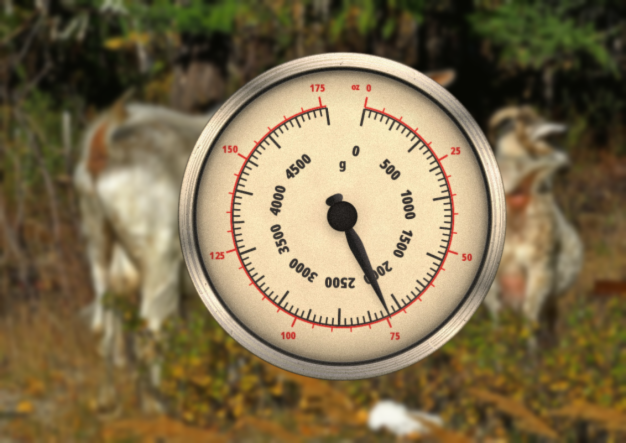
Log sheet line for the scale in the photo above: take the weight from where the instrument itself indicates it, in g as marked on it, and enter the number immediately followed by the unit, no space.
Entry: 2100g
